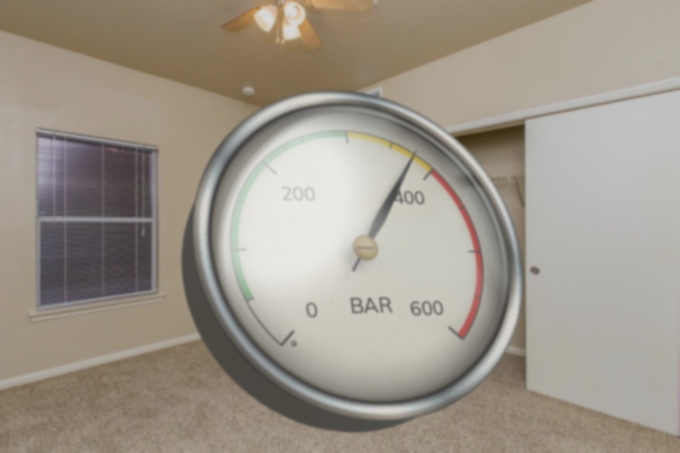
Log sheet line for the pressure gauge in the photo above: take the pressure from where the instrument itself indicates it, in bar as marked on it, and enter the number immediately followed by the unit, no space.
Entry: 375bar
